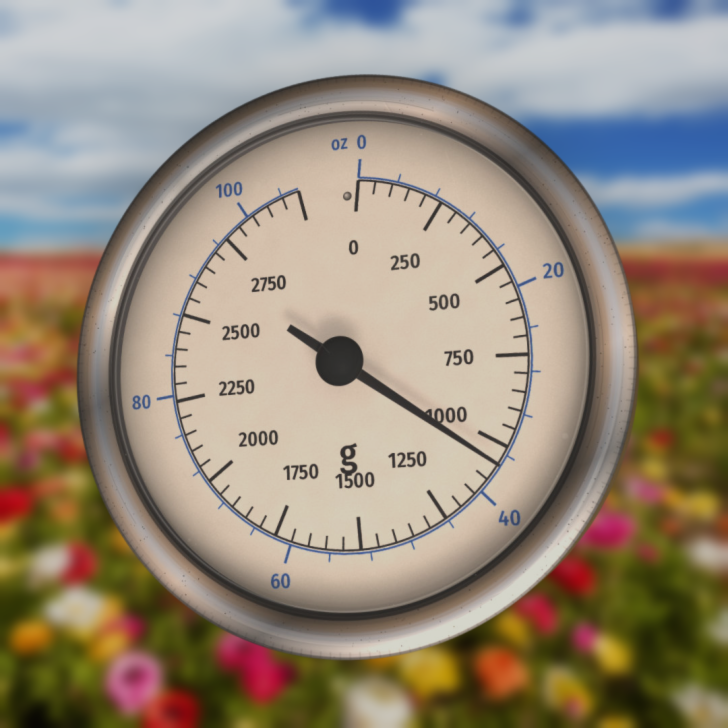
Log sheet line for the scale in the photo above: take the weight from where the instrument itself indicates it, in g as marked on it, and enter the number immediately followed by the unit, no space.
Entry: 1050g
